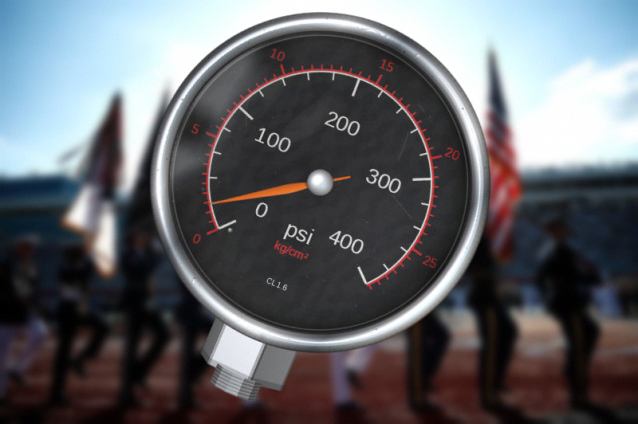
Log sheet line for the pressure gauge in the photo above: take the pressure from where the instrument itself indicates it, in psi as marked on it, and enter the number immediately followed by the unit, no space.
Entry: 20psi
